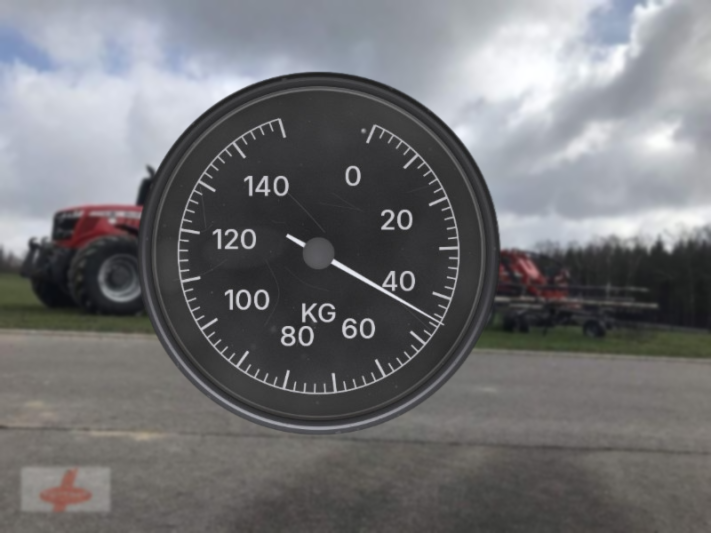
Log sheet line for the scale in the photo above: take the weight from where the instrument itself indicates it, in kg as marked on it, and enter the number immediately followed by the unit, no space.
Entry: 45kg
